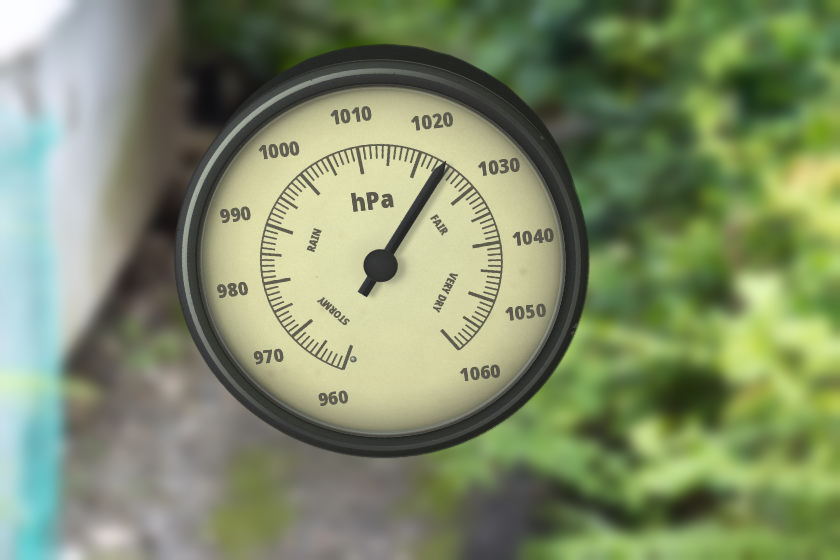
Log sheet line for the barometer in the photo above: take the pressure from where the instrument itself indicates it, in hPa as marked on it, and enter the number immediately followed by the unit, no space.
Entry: 1024hPa
